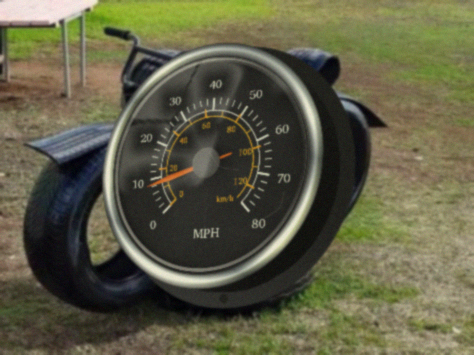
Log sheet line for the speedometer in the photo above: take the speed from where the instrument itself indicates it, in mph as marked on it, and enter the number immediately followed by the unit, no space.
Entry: 8mph
